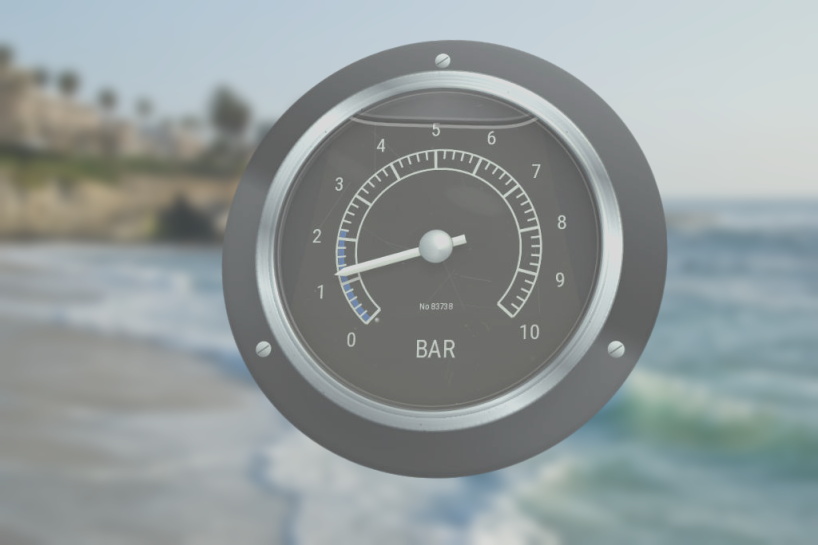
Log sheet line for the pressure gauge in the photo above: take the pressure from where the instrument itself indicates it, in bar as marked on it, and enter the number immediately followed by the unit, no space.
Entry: 1.2bar
